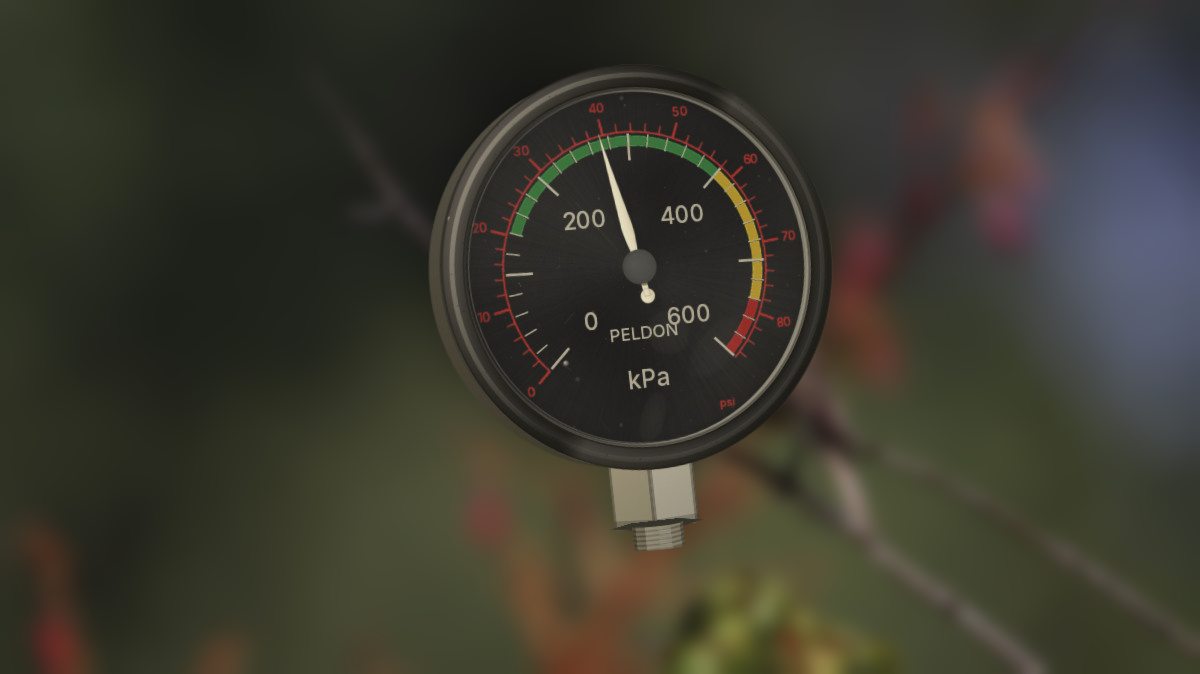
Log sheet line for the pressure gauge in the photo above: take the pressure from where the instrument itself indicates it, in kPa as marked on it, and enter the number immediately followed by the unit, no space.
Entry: 270kPa
